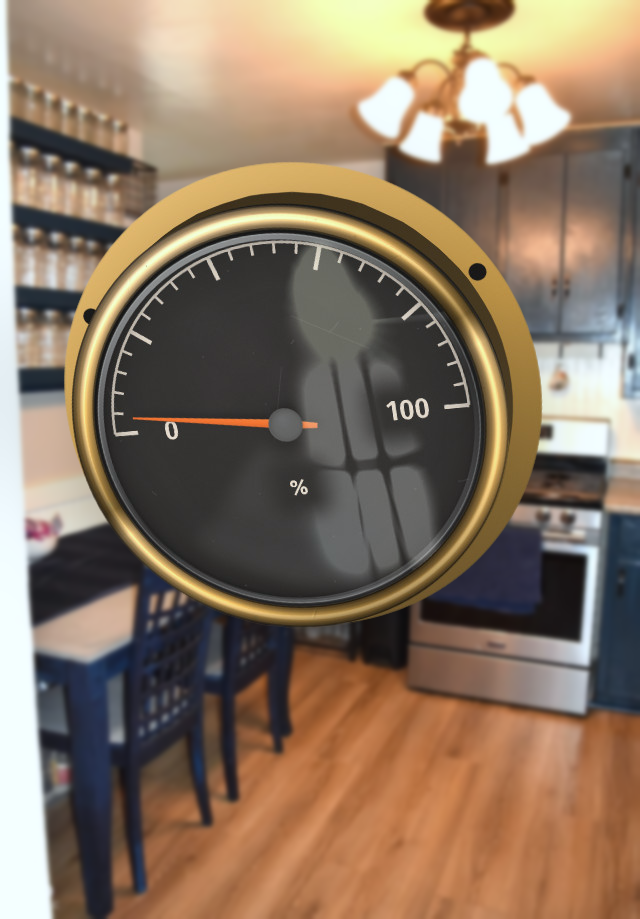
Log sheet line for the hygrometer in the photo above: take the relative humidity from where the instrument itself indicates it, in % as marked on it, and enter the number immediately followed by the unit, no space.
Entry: 4%
